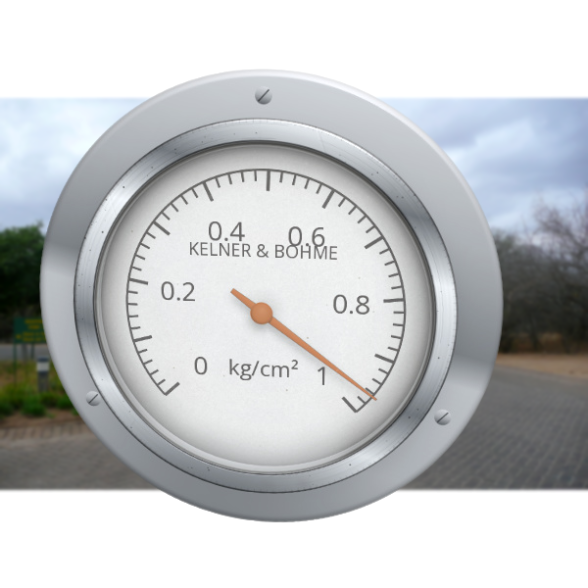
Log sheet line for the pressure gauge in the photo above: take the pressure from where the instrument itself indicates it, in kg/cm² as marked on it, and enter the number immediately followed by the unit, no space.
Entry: 0.96kg/cm²
